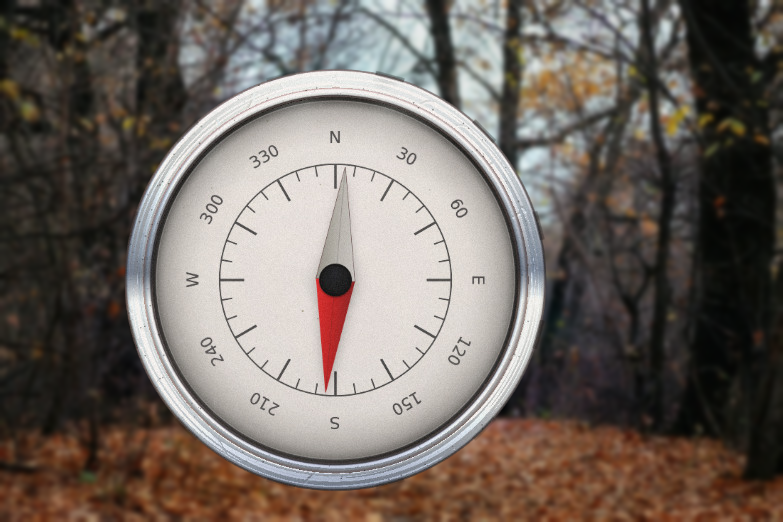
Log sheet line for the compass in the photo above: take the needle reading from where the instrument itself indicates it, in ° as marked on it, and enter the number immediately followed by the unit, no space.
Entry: 185°
